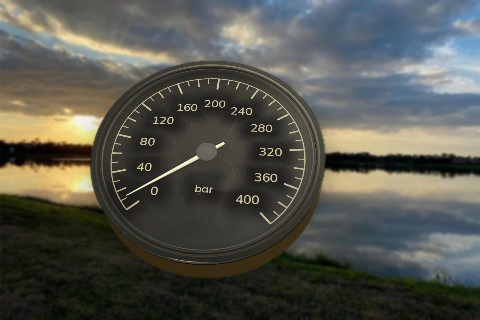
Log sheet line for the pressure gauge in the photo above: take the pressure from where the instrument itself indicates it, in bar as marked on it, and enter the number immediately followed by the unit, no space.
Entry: 10bar
